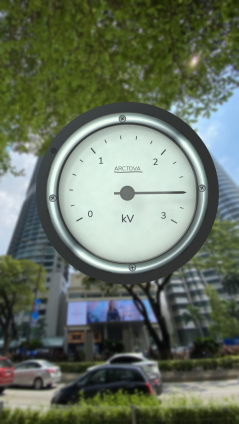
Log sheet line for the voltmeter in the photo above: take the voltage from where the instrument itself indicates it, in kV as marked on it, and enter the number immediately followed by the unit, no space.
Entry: 2.6kV
